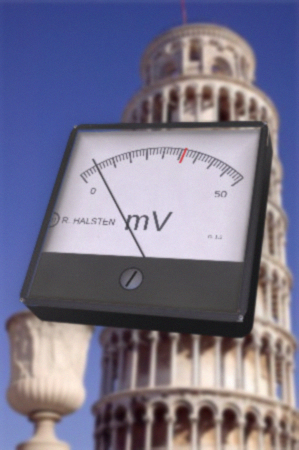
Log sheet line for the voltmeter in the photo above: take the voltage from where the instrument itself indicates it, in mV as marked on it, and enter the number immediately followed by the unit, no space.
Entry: 5mV
